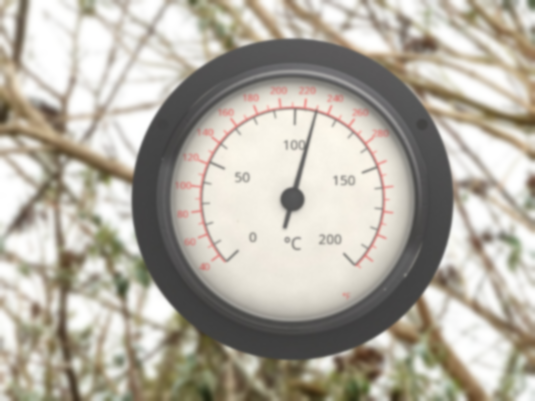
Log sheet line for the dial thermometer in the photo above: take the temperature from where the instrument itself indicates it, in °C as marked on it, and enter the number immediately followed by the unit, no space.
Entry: 110°C
